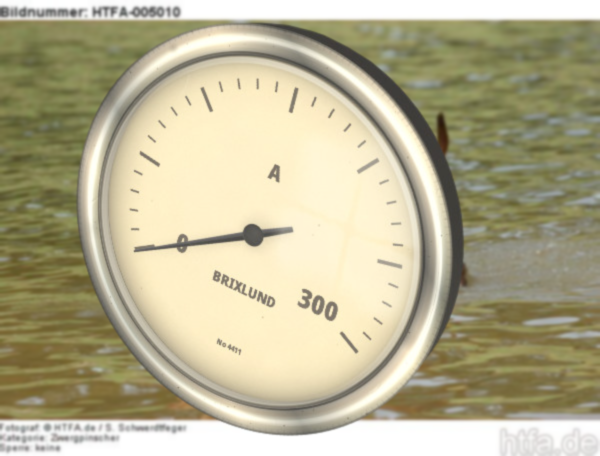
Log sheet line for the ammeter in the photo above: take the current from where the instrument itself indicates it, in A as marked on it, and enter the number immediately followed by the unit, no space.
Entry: 0A
